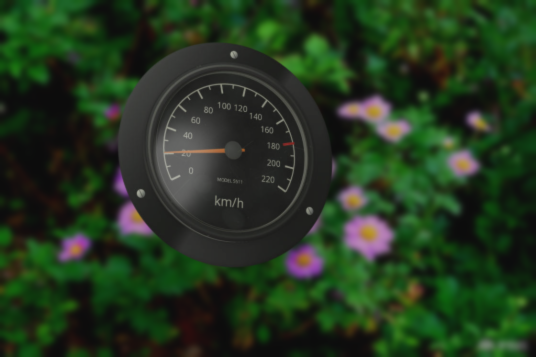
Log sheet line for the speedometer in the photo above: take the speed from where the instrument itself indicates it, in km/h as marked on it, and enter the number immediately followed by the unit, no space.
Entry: 20km/h
